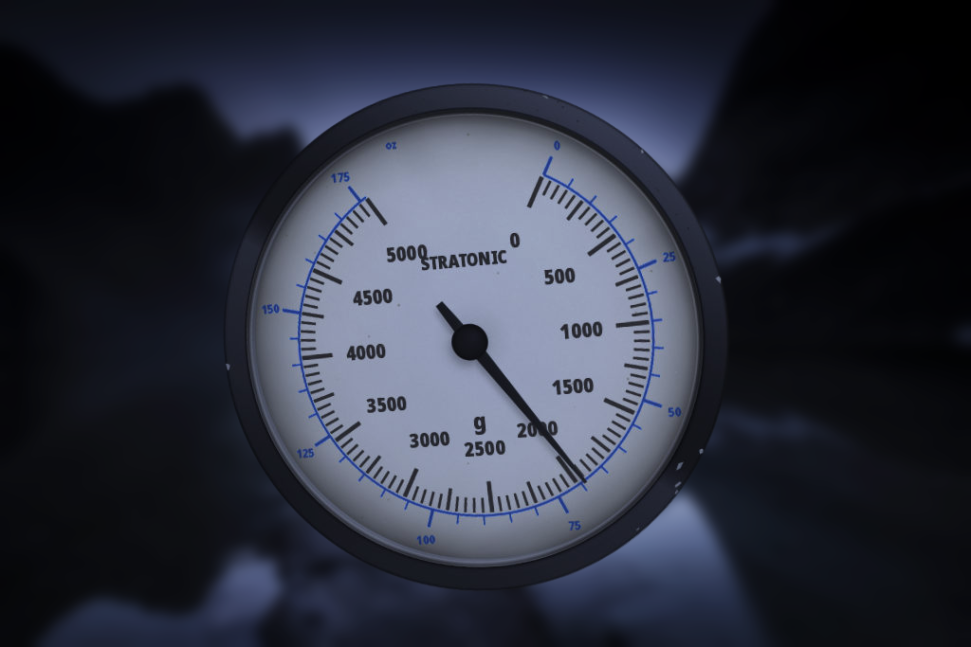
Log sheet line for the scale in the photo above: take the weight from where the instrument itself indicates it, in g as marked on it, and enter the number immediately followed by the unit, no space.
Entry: 1950g
